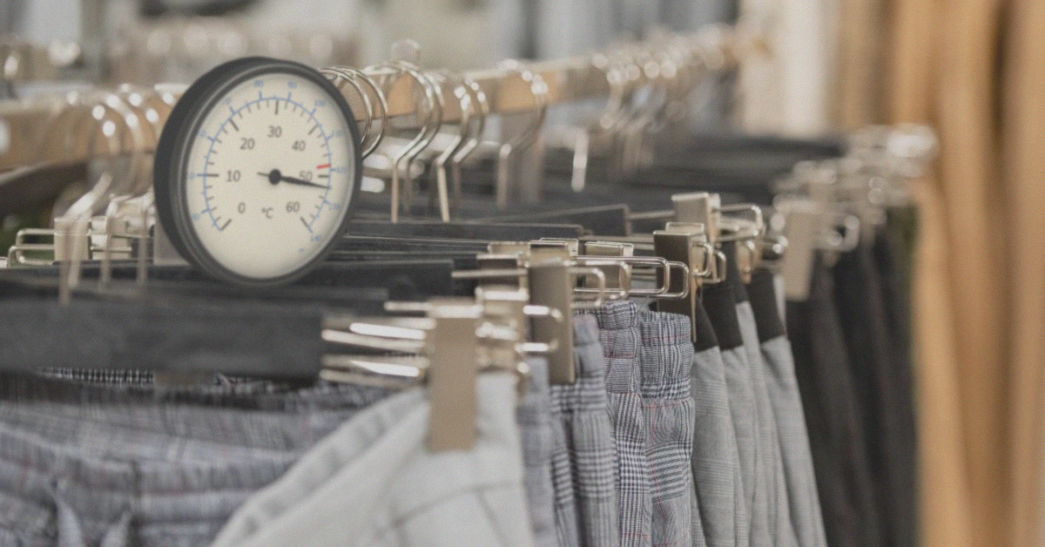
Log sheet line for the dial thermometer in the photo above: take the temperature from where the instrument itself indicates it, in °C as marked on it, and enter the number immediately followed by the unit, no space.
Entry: 52°C
